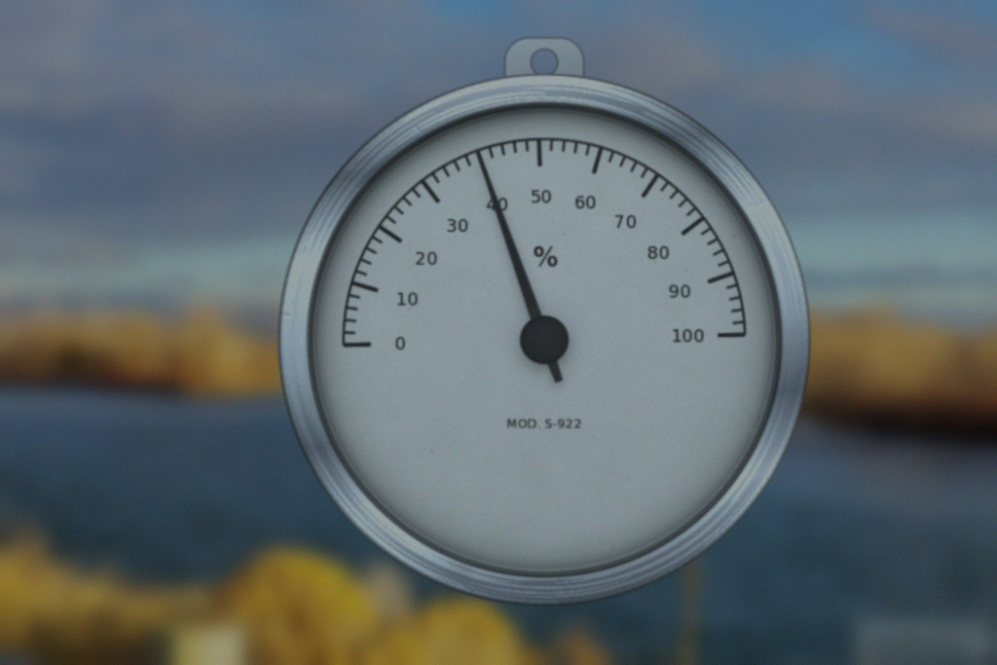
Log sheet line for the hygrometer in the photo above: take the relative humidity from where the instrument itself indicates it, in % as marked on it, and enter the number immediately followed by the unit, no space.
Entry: 40%
